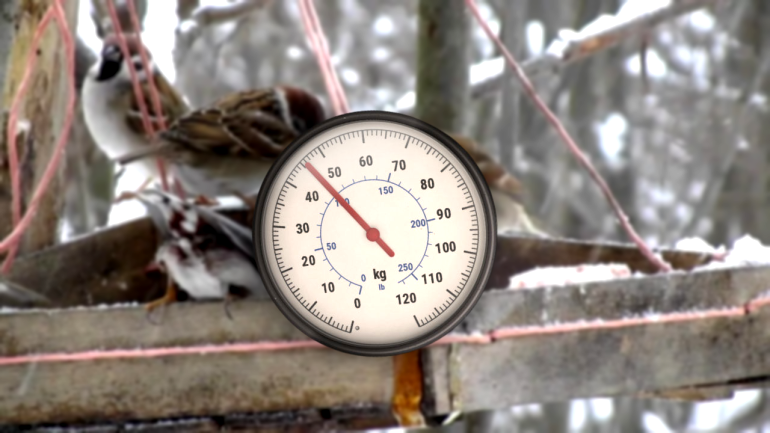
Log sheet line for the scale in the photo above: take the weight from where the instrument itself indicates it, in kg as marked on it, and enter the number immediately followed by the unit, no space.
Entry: 46kg
